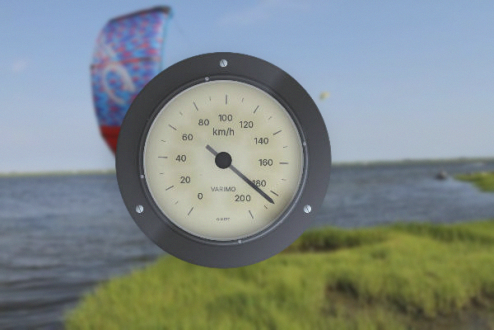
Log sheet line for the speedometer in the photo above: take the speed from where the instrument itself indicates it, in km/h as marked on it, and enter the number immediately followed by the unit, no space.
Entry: 185km/h
